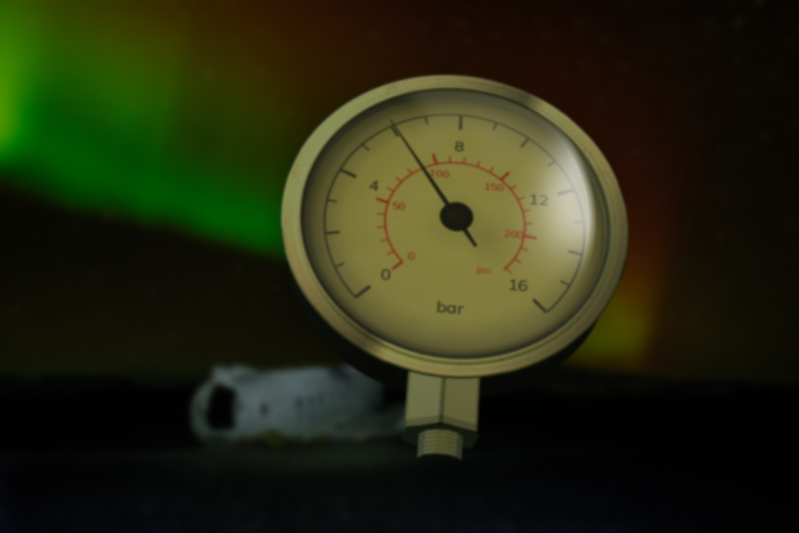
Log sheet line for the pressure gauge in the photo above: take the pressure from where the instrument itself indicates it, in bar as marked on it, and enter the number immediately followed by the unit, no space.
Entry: 6bar
